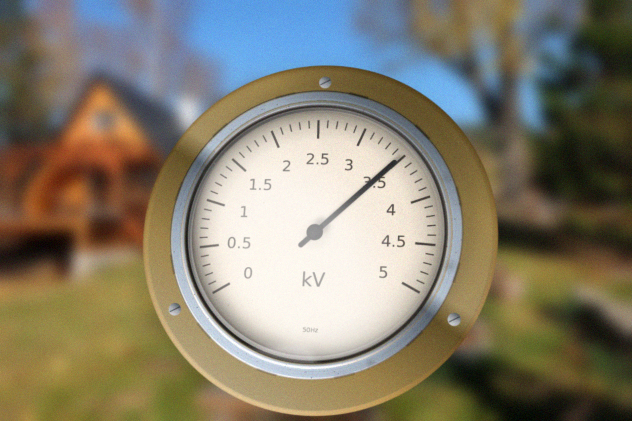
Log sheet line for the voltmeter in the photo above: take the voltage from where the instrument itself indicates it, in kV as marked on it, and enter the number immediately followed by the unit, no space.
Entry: 3.5kV
